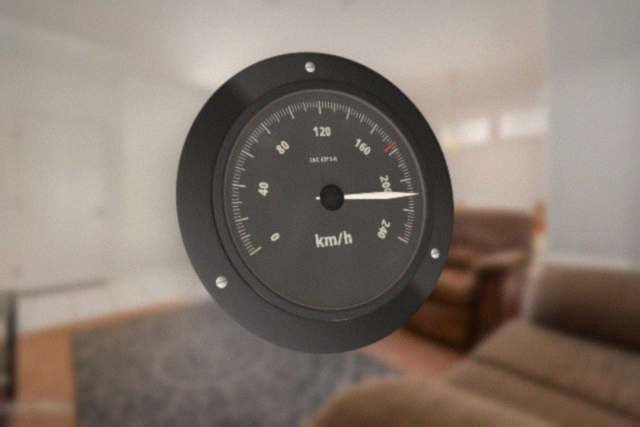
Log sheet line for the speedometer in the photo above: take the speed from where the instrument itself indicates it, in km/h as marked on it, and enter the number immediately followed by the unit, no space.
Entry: 210km/h
